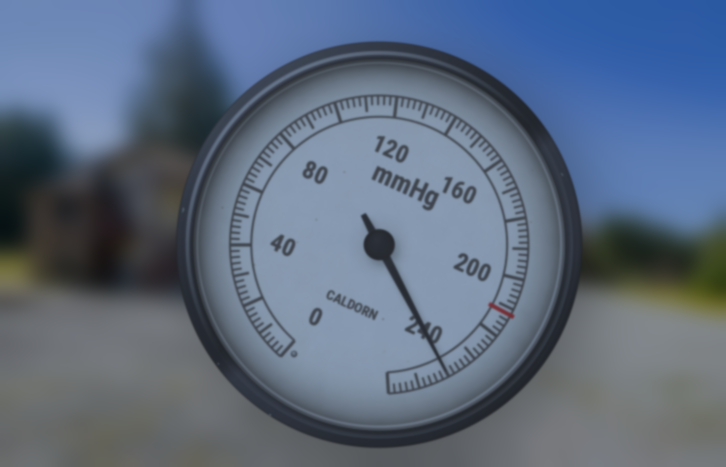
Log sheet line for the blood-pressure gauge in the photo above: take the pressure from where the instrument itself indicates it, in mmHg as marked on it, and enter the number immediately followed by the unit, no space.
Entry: 240mmHg
